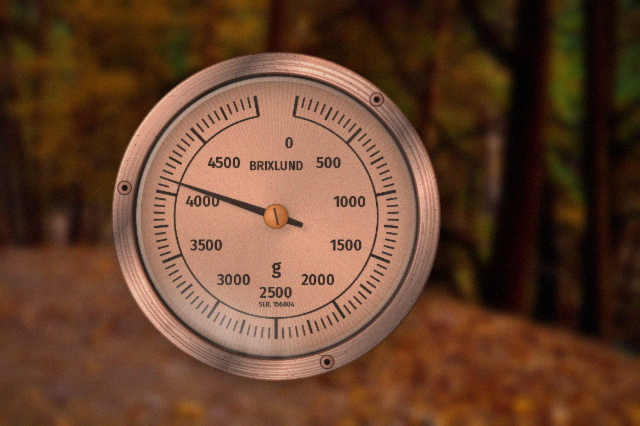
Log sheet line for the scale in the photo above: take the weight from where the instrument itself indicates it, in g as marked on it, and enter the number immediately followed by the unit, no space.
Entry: 4100g
